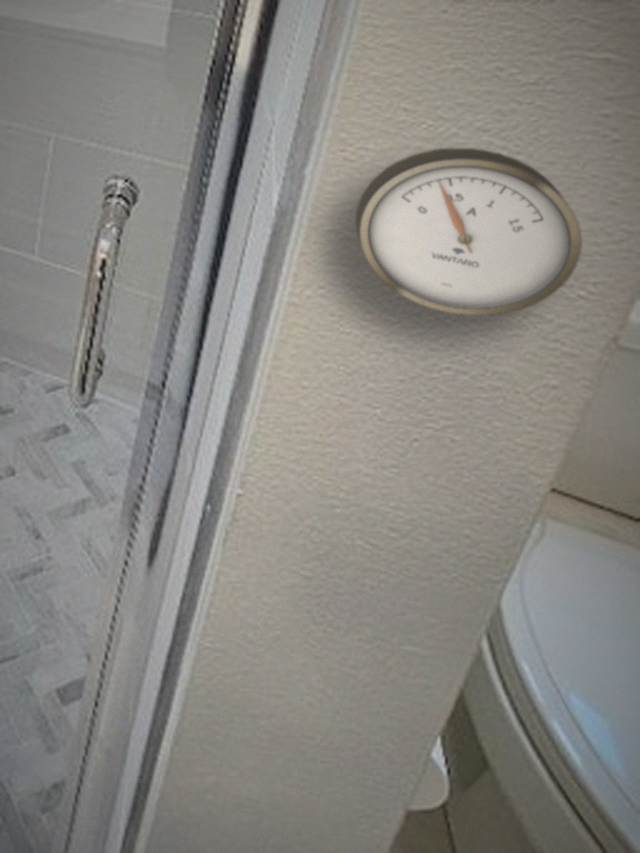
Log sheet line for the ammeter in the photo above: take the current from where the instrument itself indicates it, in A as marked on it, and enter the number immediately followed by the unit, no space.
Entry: 0.4A
